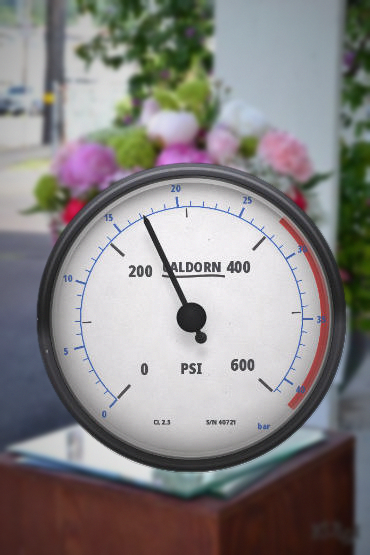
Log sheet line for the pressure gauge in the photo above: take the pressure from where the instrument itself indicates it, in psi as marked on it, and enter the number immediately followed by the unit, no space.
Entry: 250psi
